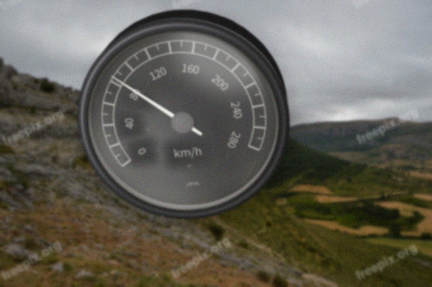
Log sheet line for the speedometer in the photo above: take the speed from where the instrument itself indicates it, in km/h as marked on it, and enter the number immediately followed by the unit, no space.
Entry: 85km/h
